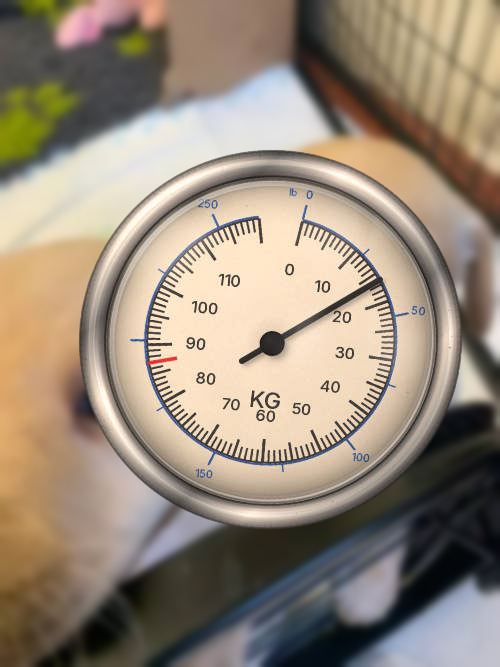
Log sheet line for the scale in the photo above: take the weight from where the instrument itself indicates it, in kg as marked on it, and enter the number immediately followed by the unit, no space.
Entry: 16kg
